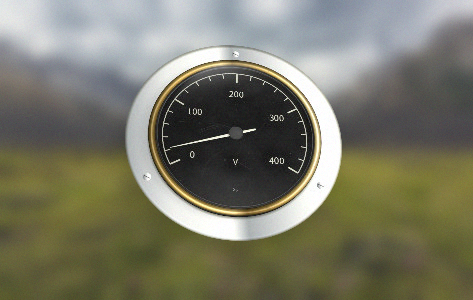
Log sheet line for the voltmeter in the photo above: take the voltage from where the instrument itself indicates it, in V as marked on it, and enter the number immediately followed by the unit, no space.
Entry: 20V
